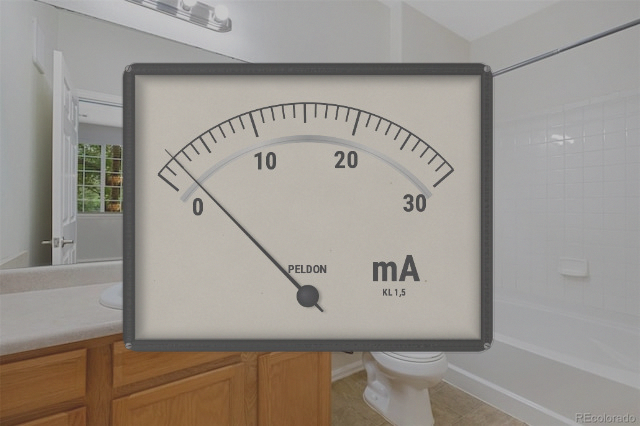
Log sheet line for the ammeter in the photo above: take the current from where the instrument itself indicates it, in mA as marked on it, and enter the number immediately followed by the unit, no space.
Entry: 2mA
